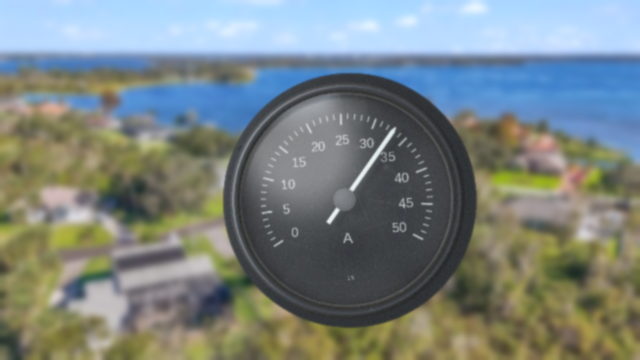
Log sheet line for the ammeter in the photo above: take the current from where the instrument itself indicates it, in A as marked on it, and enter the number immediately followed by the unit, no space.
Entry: 33A
